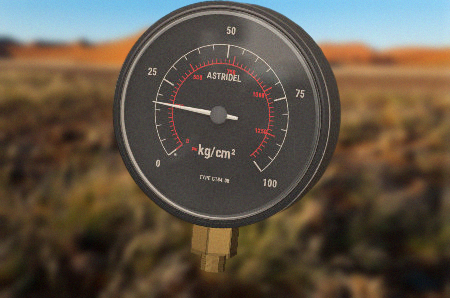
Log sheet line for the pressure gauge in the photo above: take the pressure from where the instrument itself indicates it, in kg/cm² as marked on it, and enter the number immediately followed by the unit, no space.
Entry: 17.5kg/cm²
